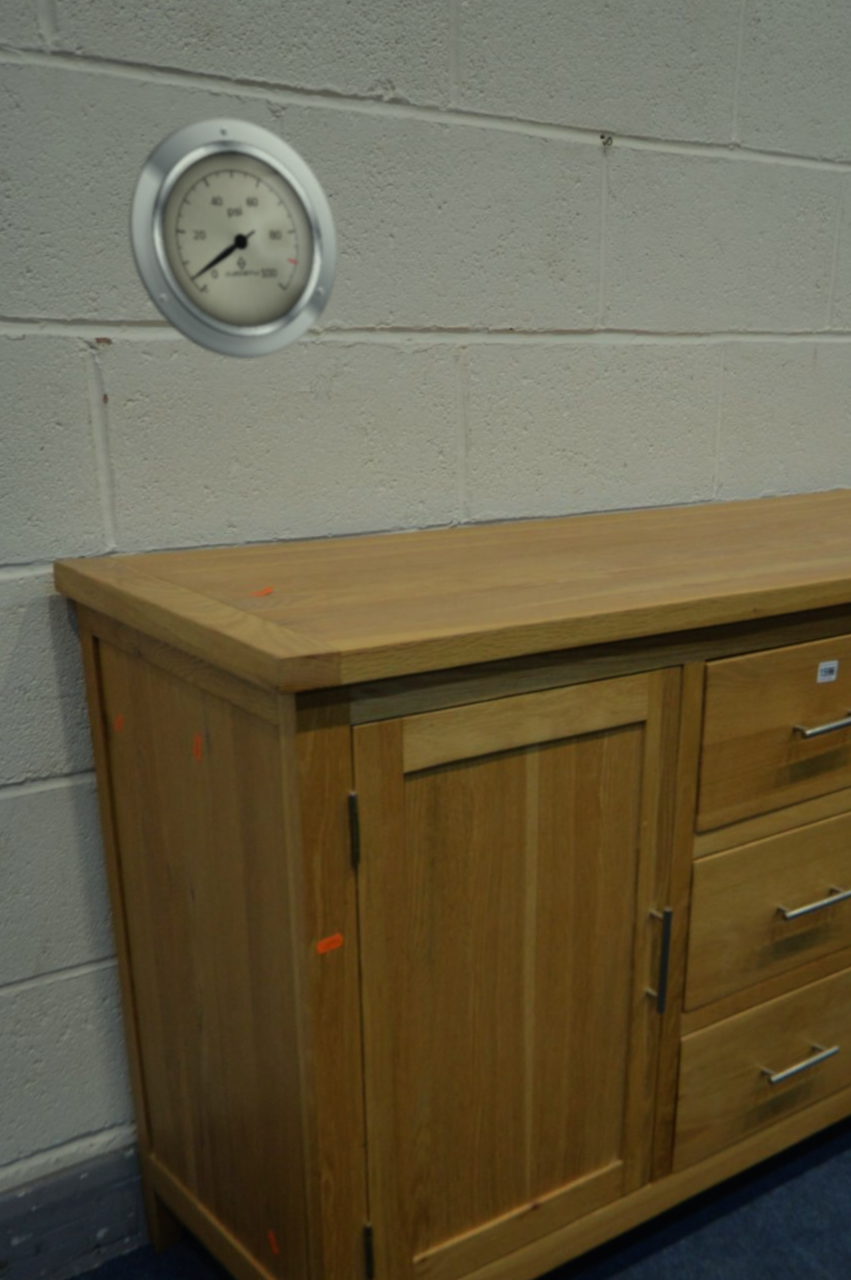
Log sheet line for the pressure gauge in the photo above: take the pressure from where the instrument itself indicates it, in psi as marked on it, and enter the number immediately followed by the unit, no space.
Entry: 5psi
